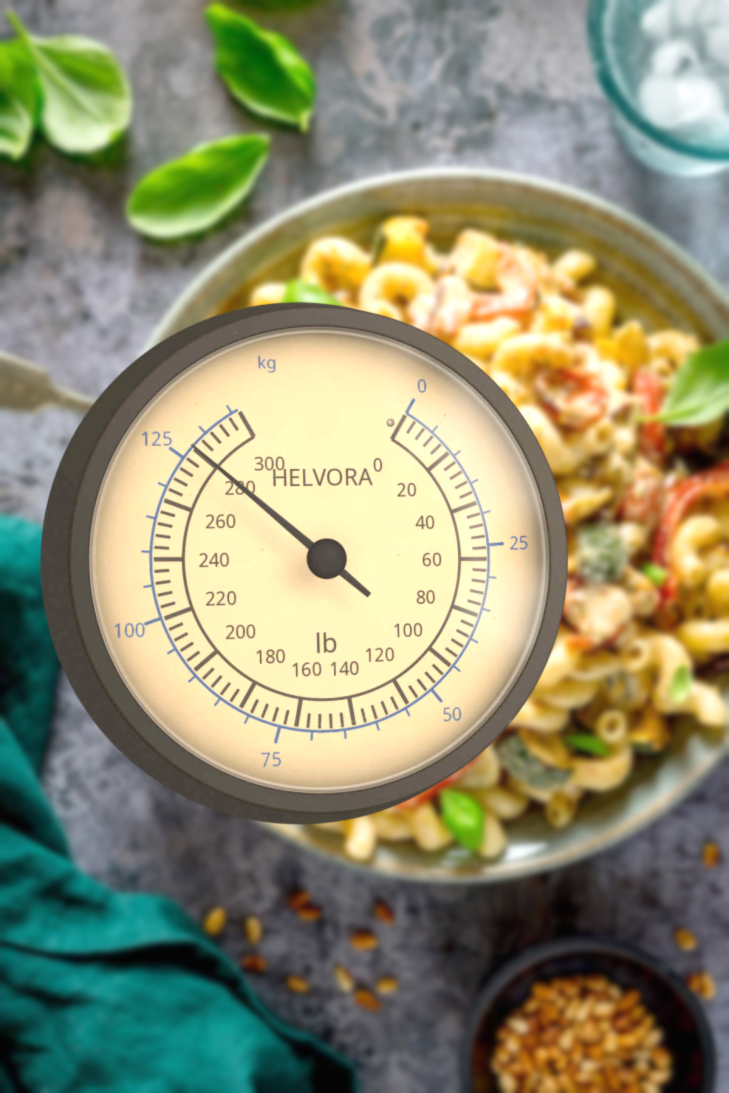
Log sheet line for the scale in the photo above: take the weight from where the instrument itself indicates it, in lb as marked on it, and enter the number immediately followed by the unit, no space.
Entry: 280lb
